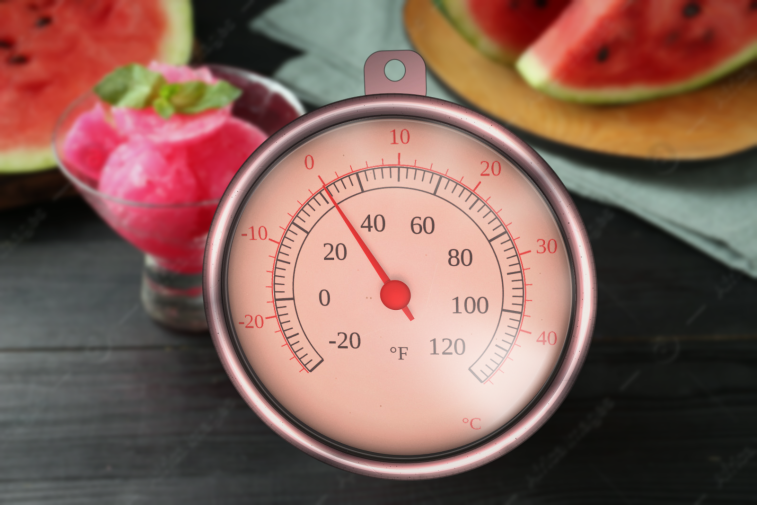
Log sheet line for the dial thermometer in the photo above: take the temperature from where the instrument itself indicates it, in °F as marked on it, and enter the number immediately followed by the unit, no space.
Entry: 32°F
